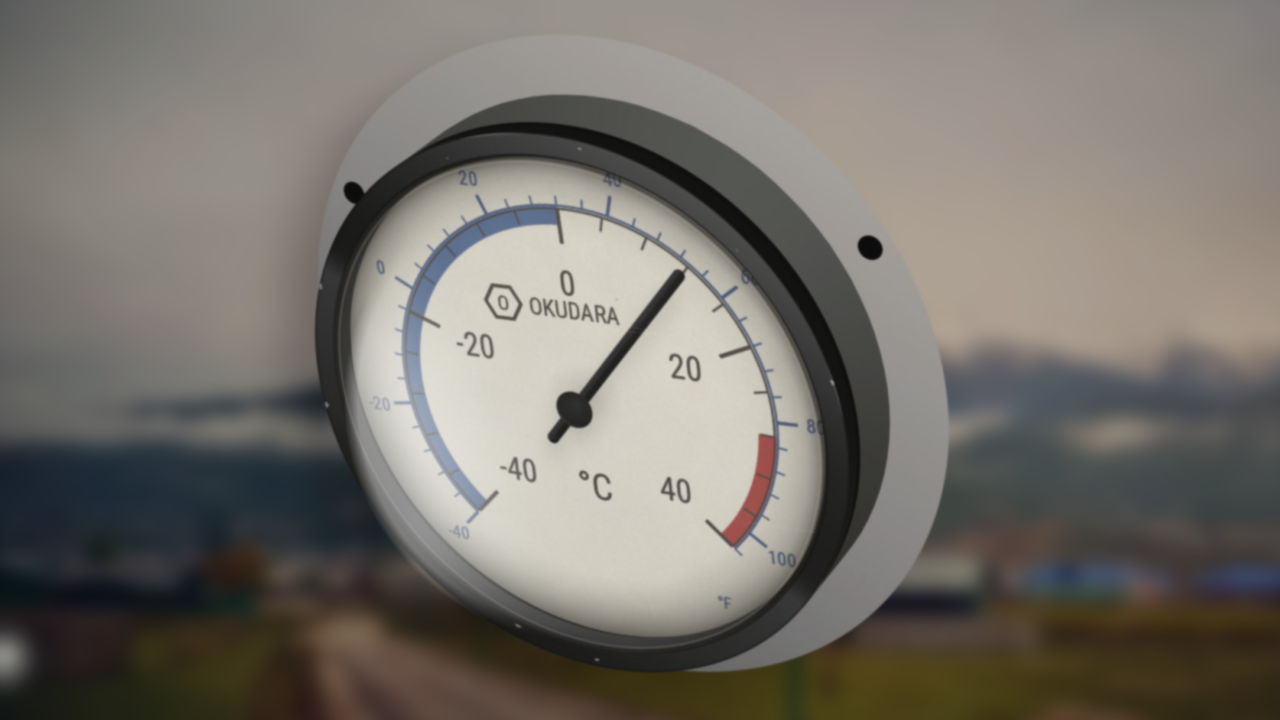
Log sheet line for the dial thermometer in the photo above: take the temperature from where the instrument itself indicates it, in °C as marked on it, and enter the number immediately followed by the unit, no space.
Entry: 12°C
